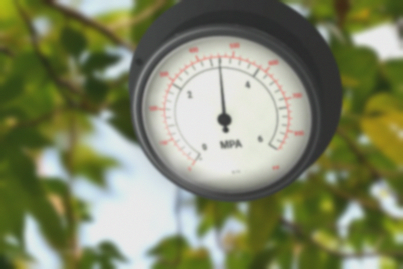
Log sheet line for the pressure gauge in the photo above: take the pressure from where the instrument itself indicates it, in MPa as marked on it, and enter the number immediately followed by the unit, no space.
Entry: 3.2MPa
